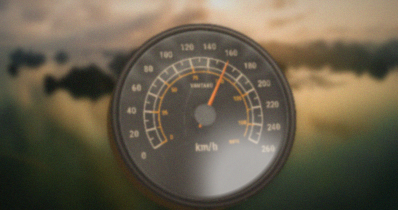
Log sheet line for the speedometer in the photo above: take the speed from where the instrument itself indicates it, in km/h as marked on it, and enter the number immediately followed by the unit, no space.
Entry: 160km/h
